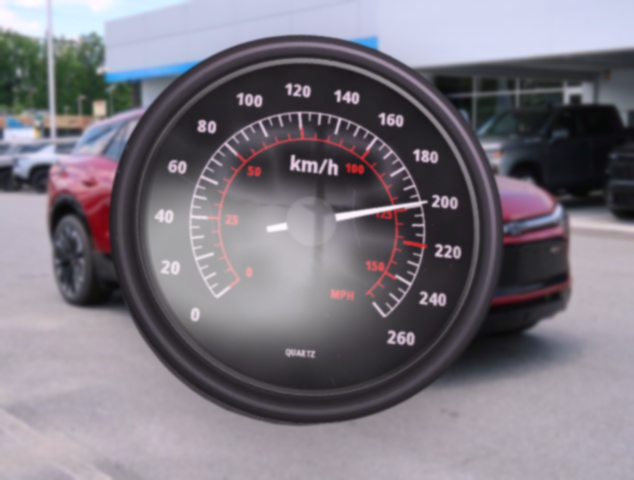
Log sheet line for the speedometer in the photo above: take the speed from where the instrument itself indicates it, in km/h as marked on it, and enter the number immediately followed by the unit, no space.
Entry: 200km/h
